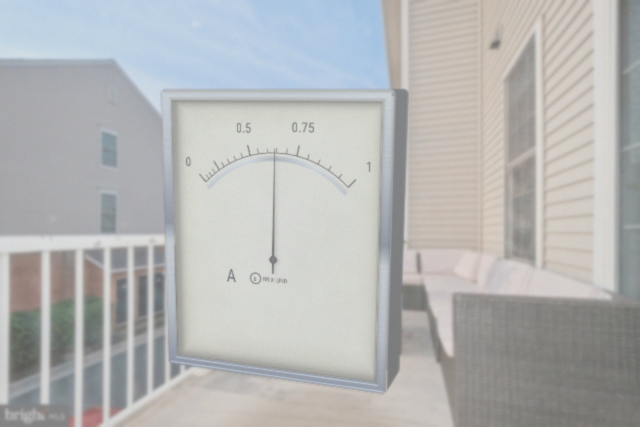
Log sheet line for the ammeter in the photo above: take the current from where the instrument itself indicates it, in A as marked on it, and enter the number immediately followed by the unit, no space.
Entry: 0.65A
